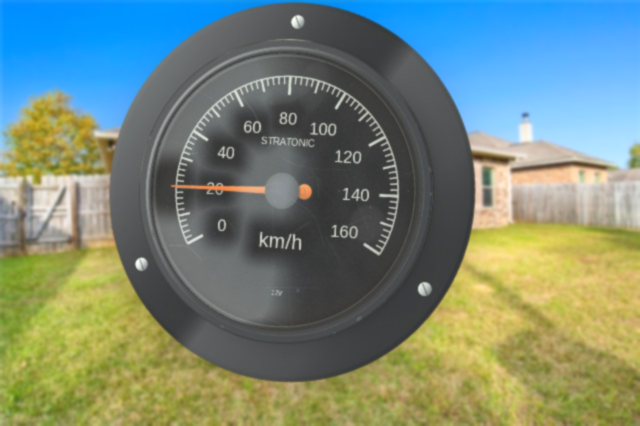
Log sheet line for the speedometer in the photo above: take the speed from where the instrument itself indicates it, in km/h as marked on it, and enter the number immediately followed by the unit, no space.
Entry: 20km/h
